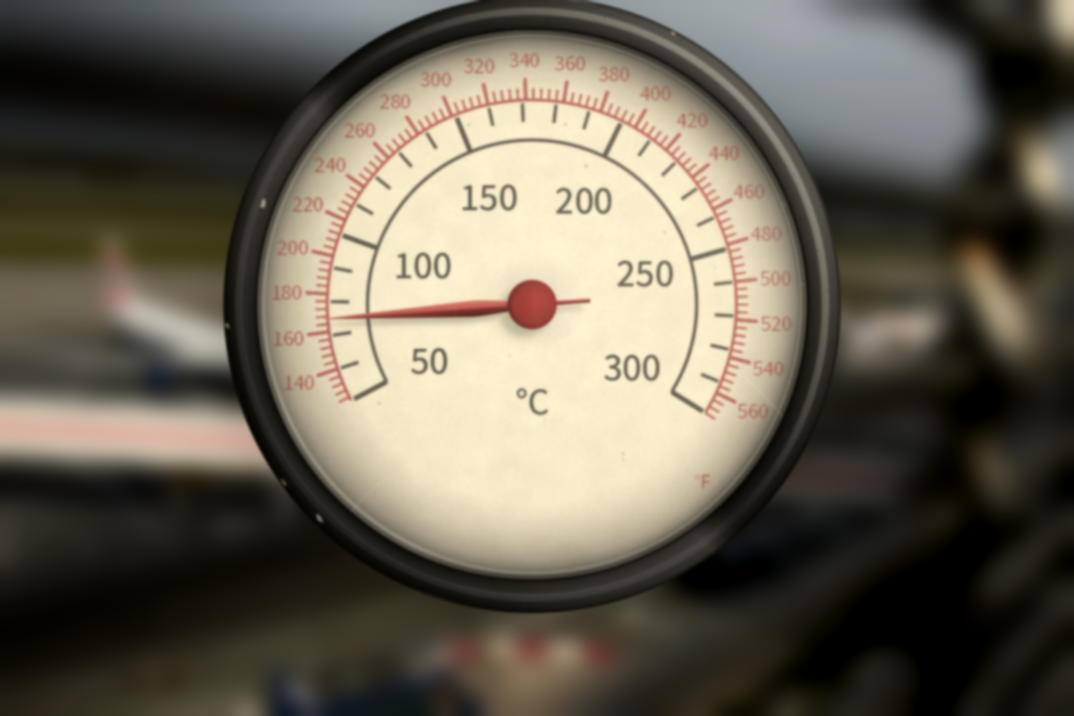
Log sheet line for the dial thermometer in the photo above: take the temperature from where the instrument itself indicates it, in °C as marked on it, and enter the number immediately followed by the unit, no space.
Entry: 75°C
